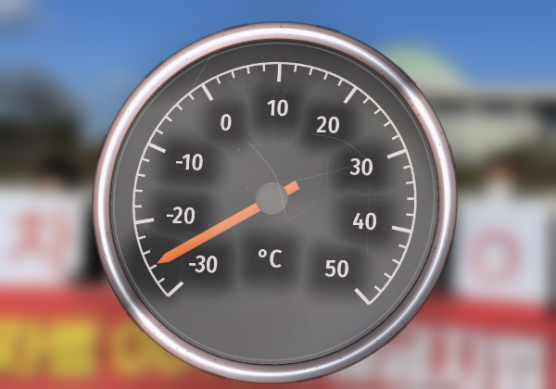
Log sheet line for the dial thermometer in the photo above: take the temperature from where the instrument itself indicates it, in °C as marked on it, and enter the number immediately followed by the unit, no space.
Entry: -26°C
